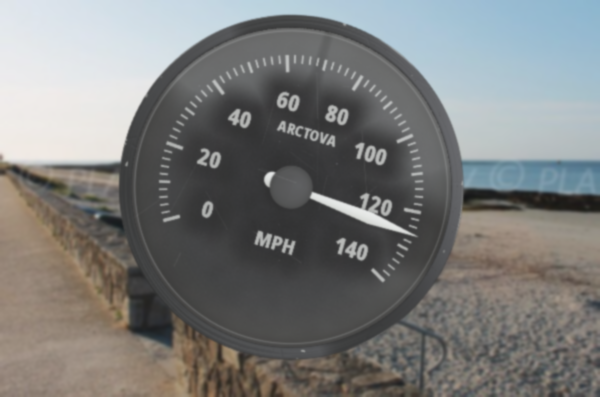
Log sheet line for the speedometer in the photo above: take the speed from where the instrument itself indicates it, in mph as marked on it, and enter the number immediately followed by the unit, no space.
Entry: 126mph
